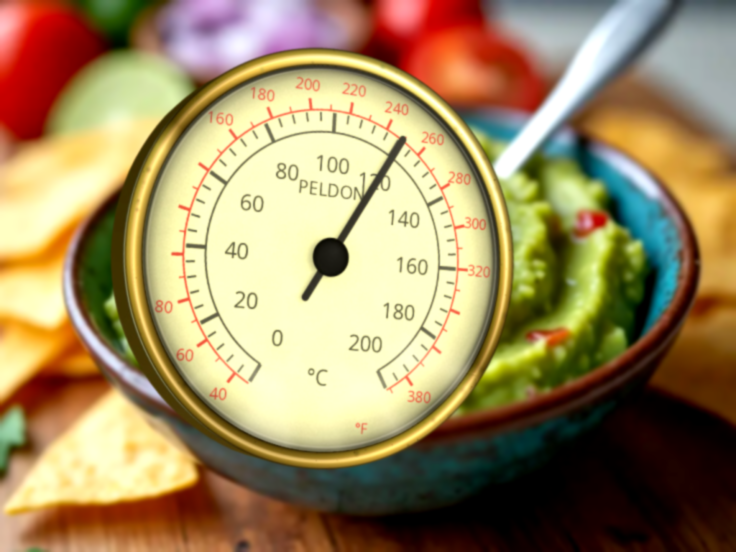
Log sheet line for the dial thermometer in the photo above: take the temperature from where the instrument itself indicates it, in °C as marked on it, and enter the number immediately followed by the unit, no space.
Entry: 120°C
